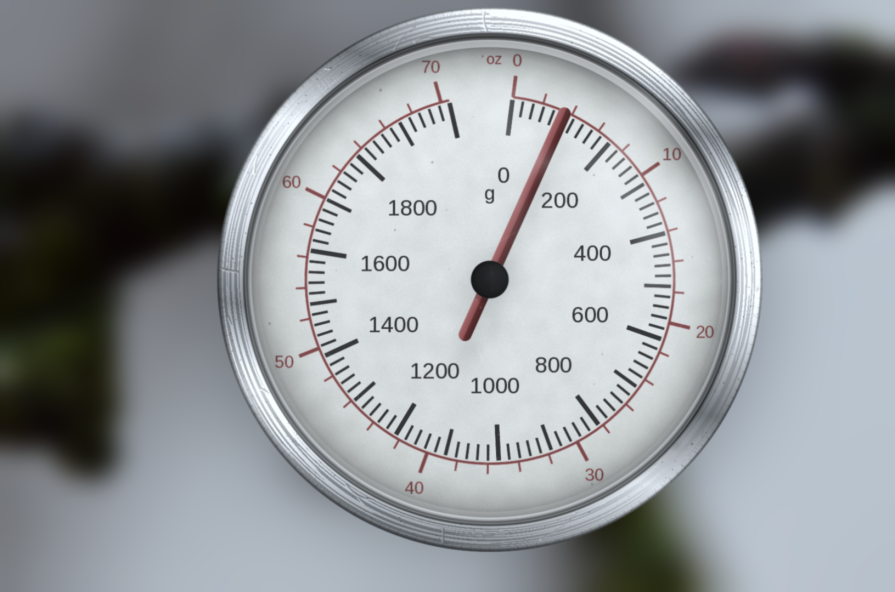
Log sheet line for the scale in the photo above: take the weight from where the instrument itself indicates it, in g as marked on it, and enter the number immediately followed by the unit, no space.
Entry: 100g
